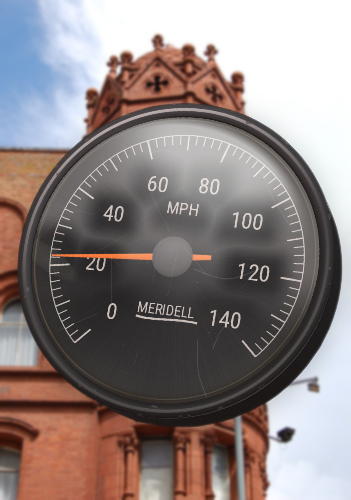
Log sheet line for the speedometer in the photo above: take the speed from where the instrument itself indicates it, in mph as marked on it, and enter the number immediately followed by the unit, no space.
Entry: 22mph
